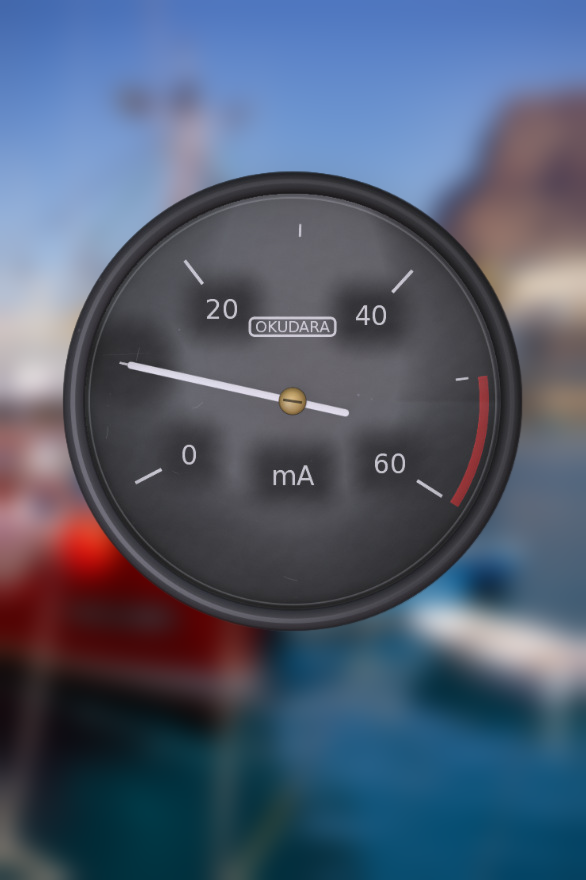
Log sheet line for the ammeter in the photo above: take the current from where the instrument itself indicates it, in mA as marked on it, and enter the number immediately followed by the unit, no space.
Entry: 10mA
